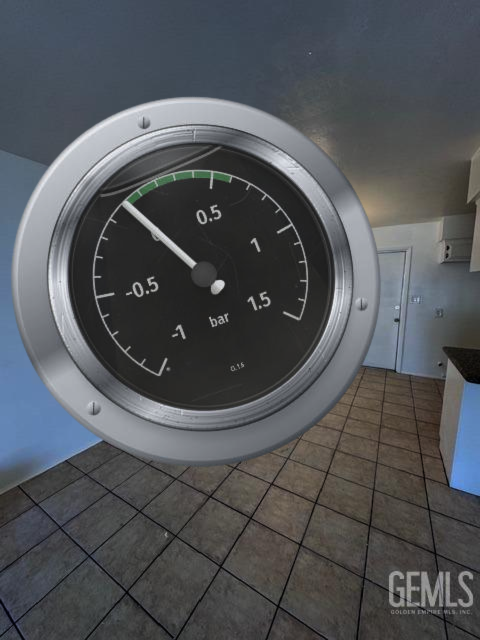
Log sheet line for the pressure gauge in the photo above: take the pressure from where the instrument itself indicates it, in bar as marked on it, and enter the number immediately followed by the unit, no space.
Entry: 0bar
